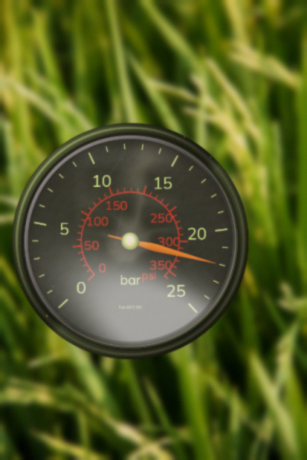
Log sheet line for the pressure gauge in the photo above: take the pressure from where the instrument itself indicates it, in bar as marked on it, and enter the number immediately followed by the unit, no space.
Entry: 22bar
